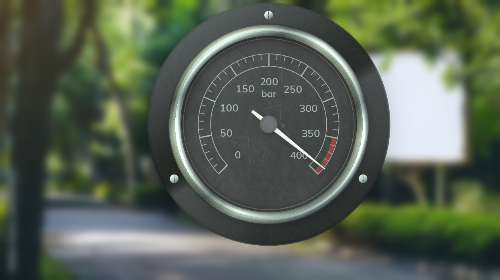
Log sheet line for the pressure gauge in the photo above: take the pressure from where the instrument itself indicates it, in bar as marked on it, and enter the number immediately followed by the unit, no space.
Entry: 390bar
